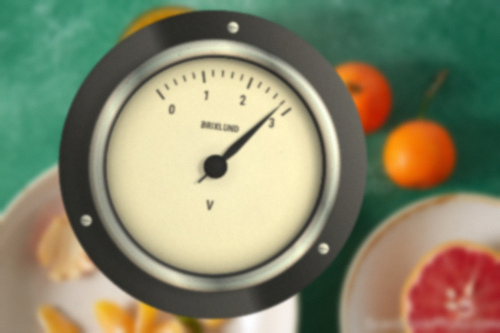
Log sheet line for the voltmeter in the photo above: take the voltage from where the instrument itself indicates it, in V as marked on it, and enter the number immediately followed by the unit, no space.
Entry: 2.8V
